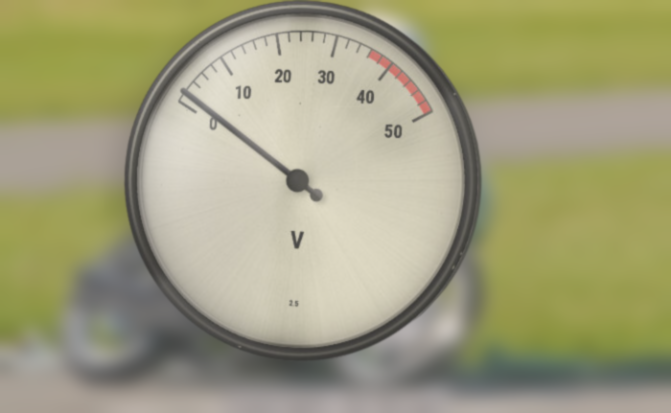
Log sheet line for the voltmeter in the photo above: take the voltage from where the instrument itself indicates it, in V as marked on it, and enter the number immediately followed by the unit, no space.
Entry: 2V
